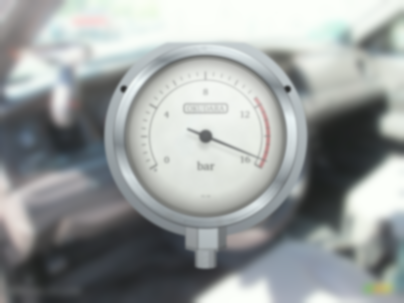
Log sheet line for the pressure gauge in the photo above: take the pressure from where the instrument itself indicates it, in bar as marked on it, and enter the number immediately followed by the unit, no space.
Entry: 15.5bar
